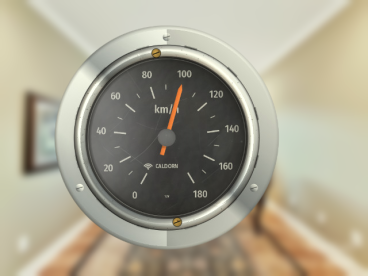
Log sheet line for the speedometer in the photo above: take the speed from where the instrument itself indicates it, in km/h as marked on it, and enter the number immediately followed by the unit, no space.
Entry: 100km/h
